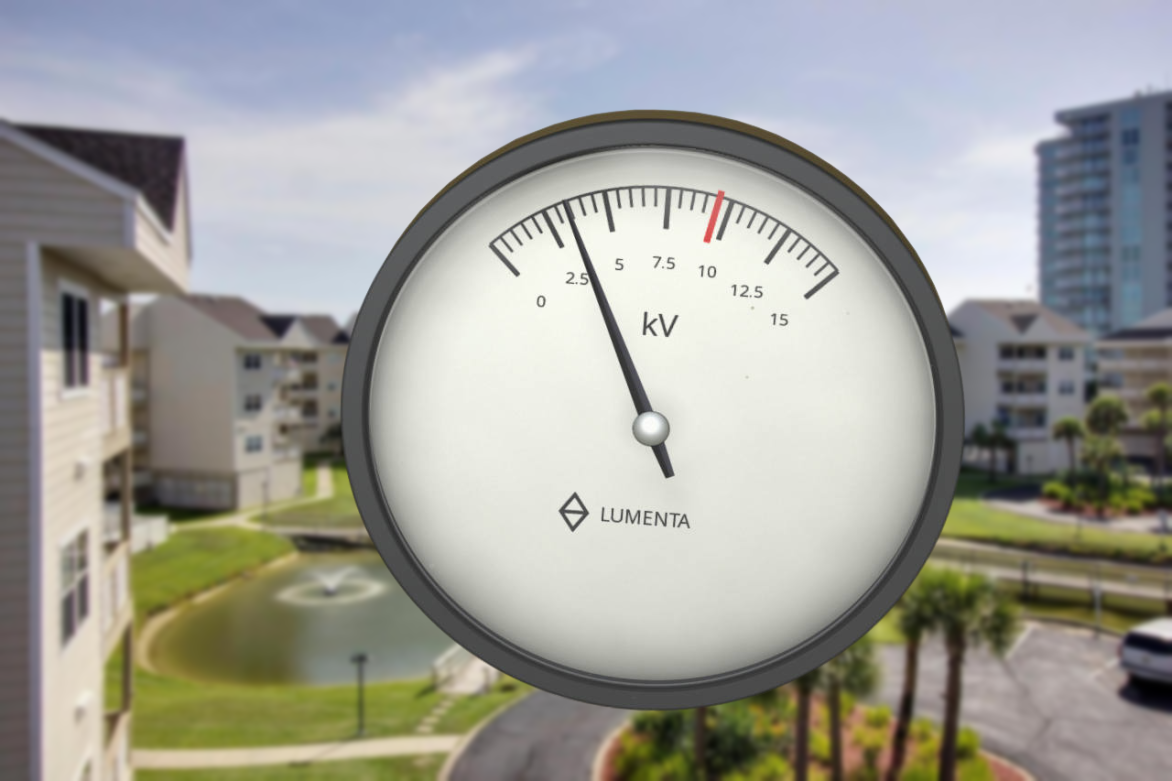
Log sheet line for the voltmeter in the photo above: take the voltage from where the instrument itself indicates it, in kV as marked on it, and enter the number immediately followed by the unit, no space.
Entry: 3.5kV
